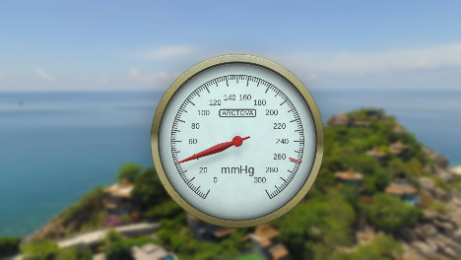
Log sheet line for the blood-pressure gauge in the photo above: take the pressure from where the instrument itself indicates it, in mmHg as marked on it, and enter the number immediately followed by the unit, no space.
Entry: 40mmHg
